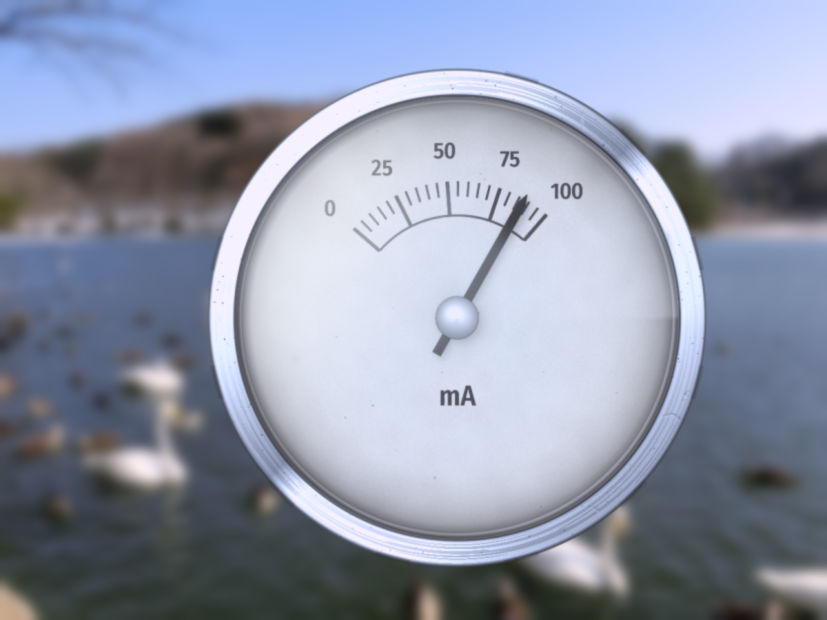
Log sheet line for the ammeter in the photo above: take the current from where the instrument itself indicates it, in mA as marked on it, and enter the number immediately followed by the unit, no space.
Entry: 87.5mA
